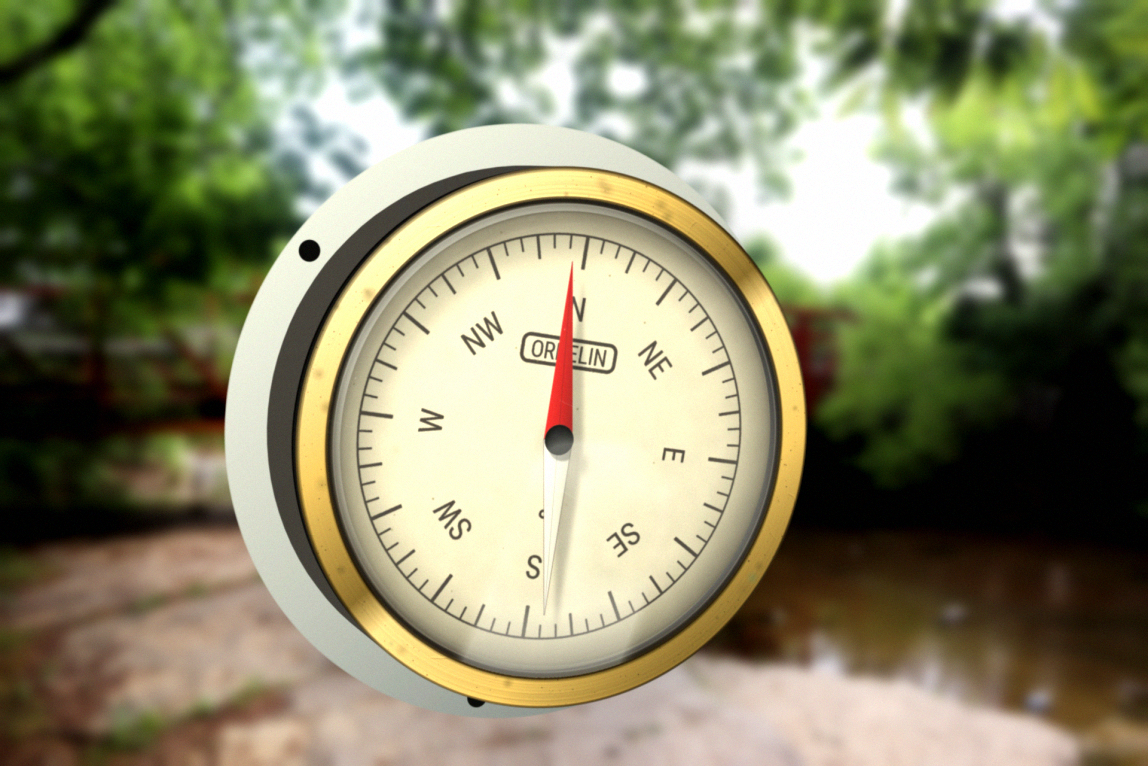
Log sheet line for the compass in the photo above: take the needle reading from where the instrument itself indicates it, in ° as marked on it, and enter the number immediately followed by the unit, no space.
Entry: 355°
